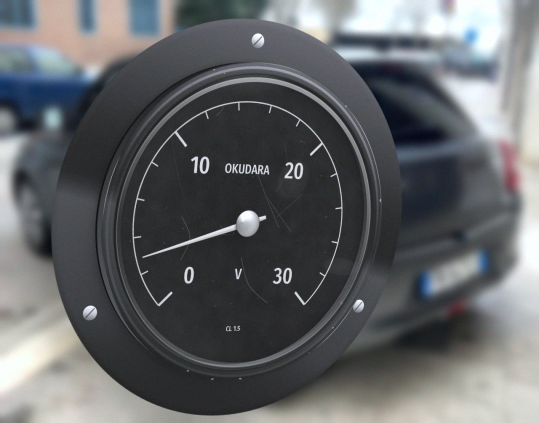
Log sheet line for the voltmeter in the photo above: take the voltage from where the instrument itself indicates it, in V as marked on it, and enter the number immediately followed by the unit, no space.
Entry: 3V
